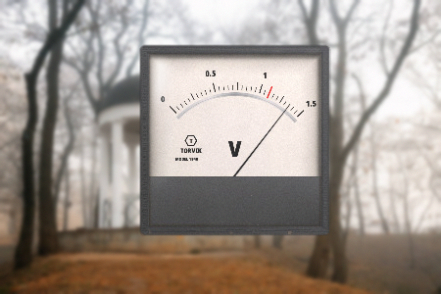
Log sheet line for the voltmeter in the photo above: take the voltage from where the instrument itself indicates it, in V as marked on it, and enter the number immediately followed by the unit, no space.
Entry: 1.35V
